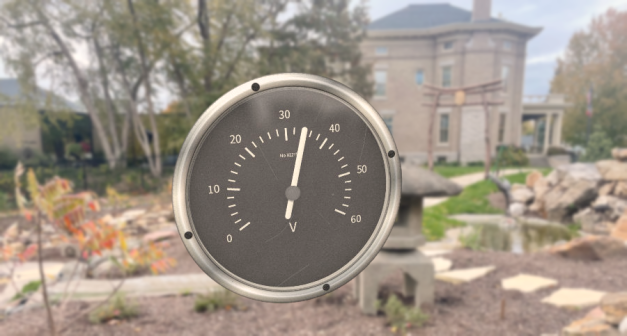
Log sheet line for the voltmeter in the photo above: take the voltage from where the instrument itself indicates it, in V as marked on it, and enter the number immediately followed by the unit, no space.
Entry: 34V
